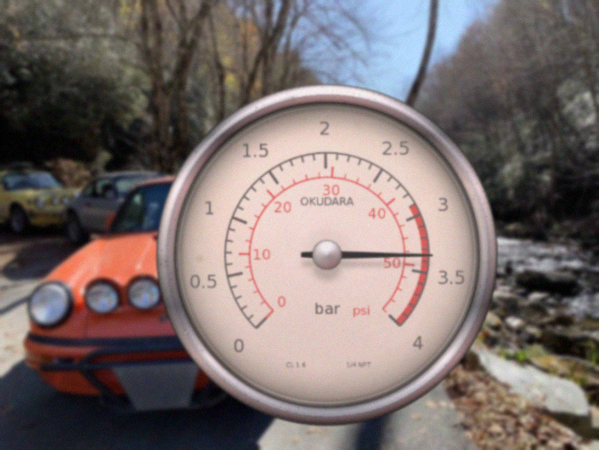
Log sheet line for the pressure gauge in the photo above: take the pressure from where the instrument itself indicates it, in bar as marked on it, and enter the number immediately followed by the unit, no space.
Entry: 3.35bar
